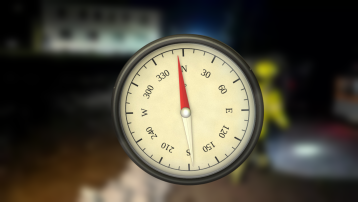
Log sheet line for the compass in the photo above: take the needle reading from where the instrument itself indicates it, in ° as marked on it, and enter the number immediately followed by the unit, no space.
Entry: 355°
